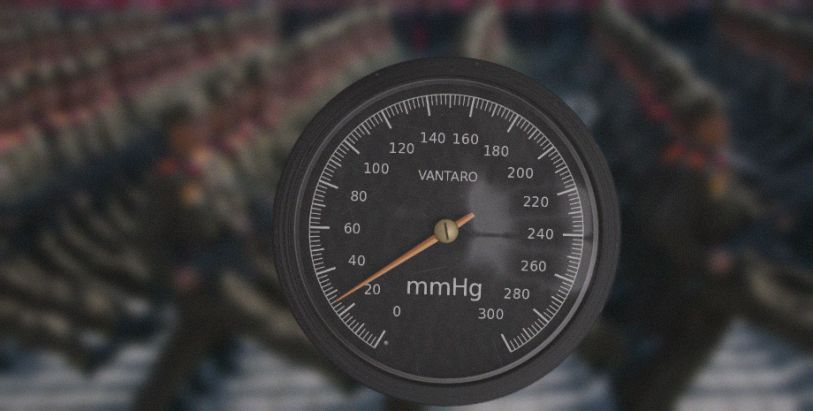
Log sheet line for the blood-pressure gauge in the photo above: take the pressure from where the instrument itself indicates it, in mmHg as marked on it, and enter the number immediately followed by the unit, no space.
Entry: 26mmHg
